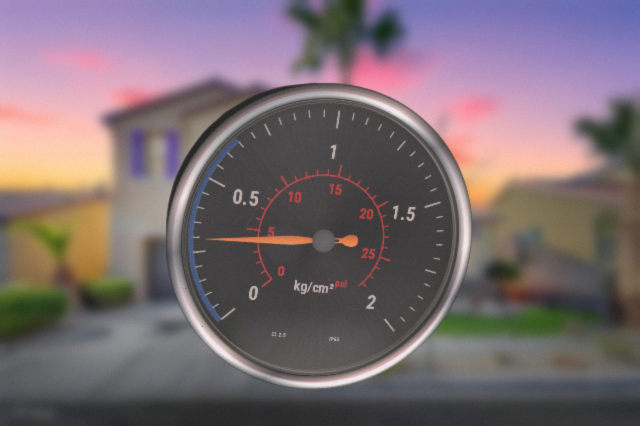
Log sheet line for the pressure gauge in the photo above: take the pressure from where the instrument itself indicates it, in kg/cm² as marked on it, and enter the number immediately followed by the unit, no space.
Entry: 0.3kg/cm²
